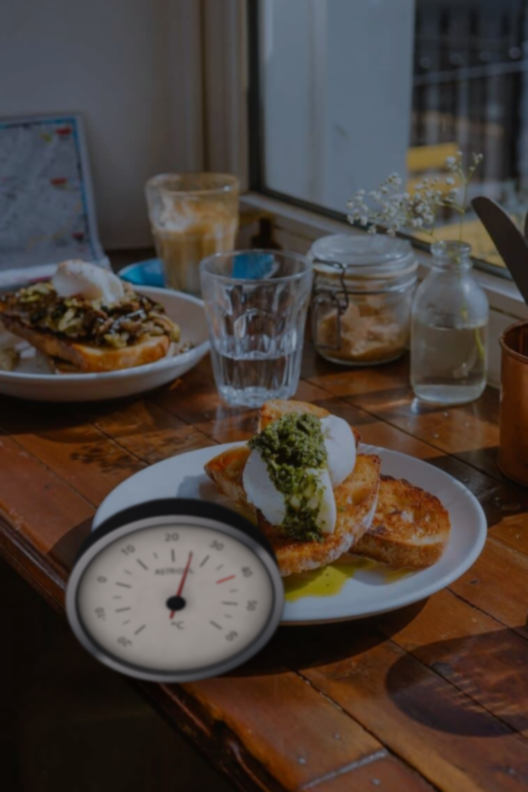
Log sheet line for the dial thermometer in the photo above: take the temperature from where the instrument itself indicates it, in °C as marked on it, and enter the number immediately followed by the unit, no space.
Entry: 25°C
